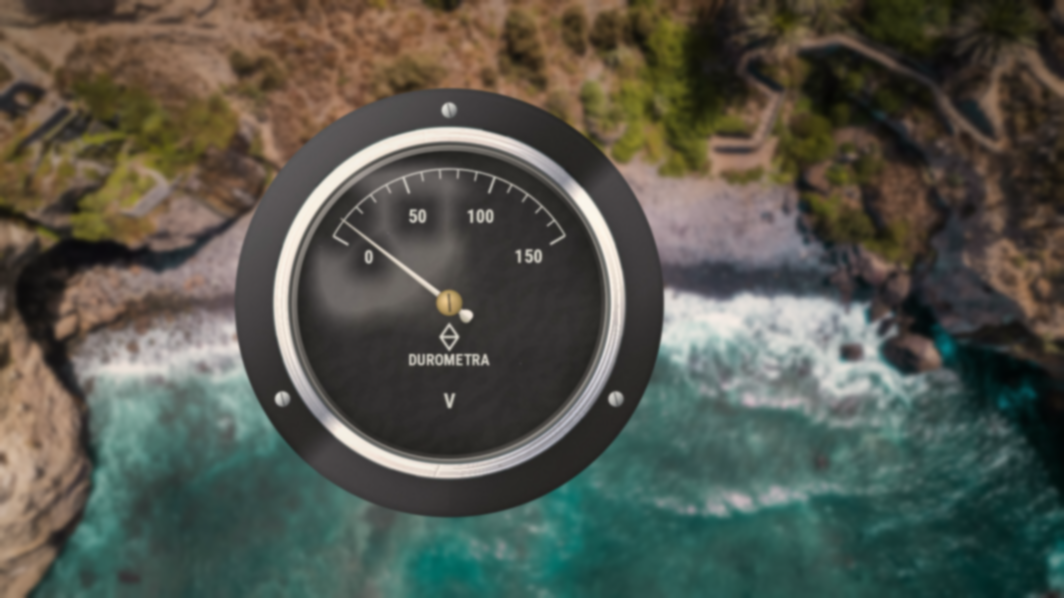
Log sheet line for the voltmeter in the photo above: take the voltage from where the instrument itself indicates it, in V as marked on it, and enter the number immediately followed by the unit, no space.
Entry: 10V
